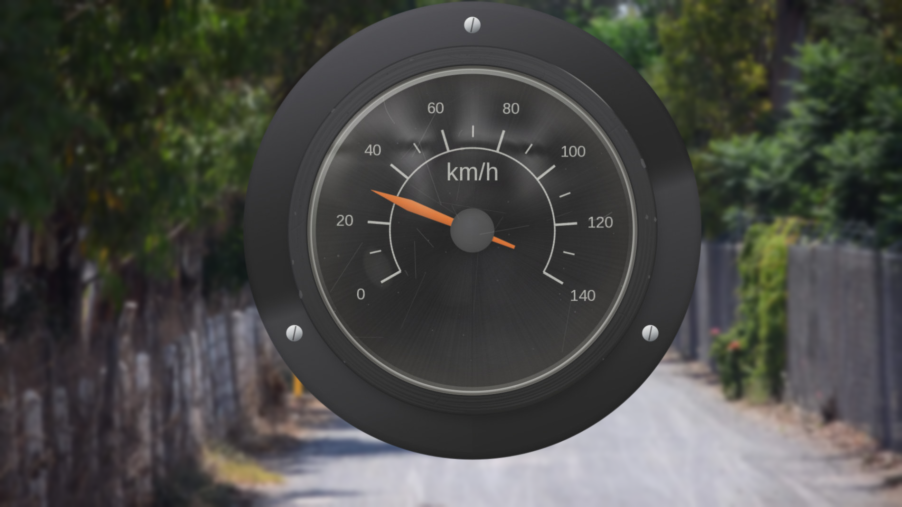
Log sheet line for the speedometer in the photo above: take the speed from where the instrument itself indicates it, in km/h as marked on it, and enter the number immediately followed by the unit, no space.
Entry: 30km/h
